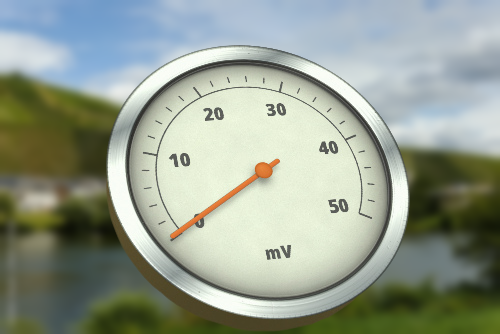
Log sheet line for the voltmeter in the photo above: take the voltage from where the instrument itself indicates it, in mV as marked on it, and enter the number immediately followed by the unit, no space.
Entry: 0mV
